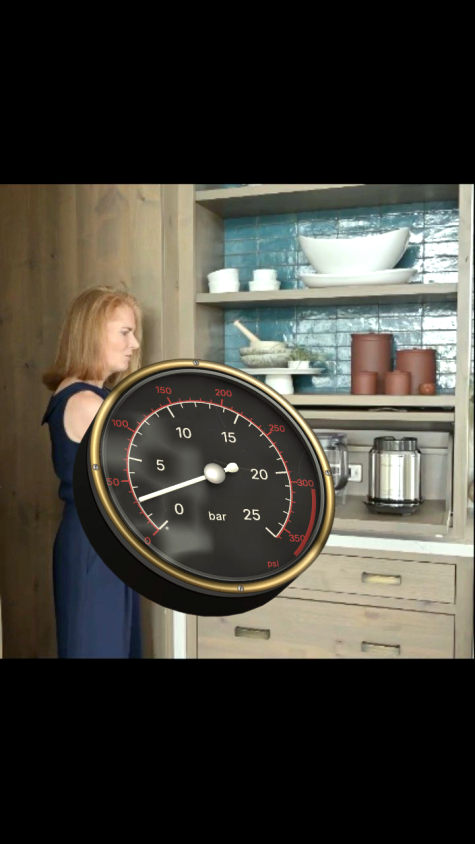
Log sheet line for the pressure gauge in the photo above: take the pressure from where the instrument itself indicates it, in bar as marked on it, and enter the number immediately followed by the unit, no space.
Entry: 2bar
